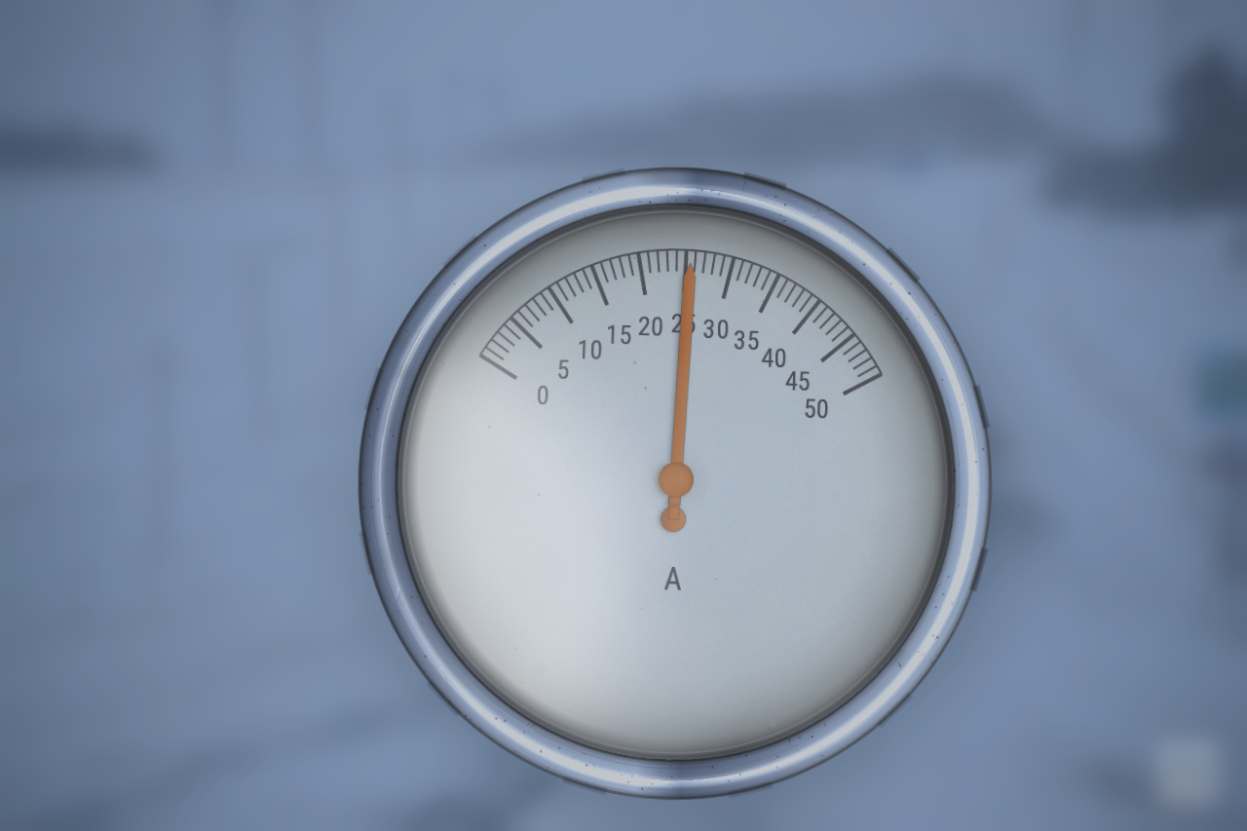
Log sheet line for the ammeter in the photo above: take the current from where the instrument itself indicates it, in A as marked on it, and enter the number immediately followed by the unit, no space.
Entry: 25.5A
